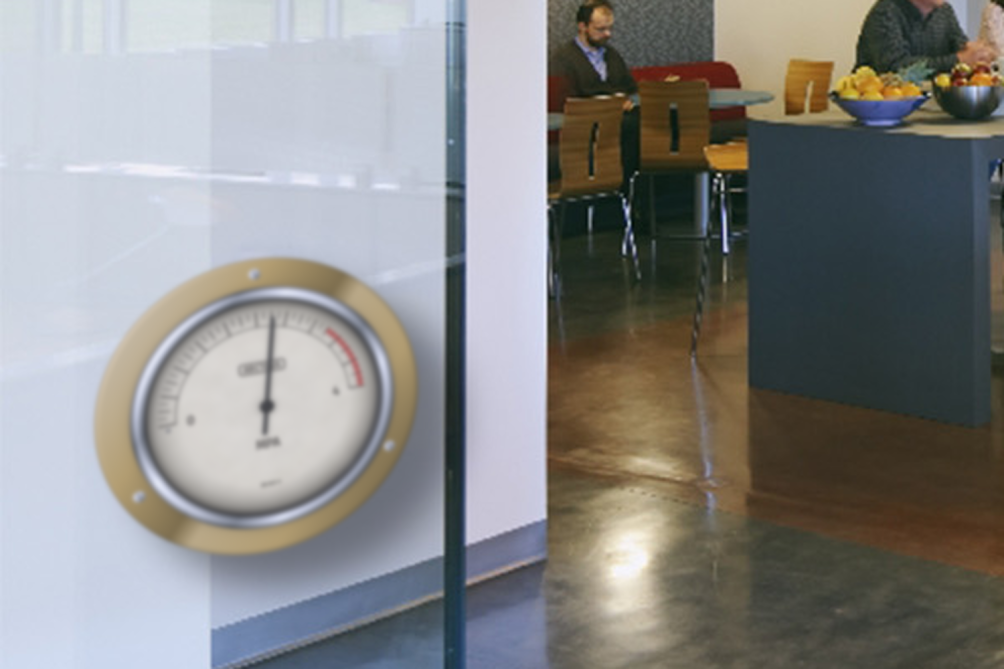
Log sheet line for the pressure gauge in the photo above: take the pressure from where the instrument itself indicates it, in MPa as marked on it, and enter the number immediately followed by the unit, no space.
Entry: 2.2MPa
